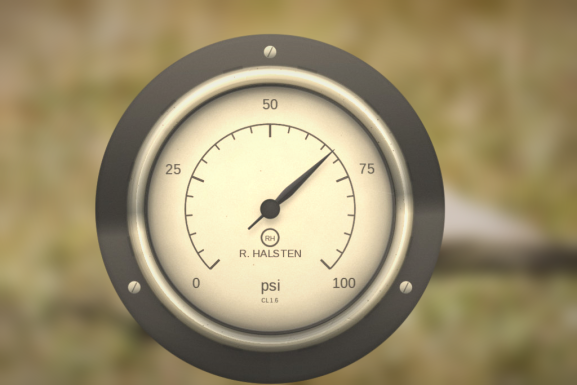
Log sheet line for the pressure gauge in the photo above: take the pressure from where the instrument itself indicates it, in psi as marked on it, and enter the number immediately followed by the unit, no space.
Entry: 67.5psi
